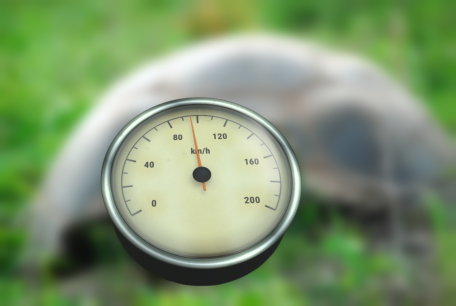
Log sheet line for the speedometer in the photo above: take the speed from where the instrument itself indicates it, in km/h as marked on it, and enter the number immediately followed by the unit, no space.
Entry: 95km/h
